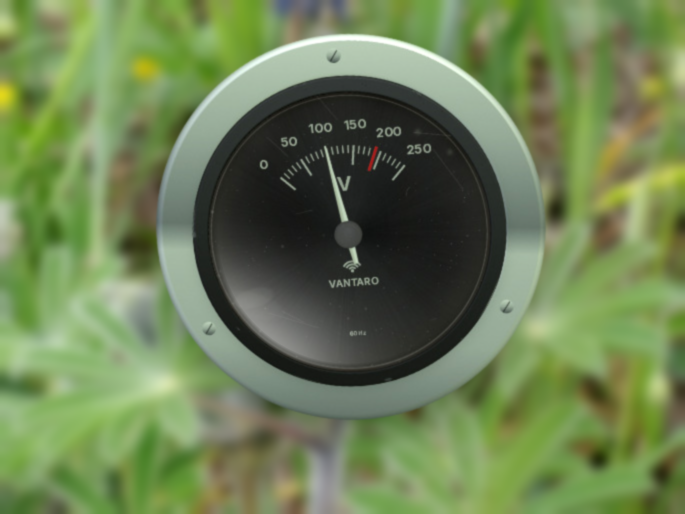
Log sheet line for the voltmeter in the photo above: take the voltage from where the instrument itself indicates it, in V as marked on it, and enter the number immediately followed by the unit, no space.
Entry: 100V
